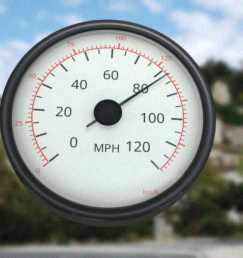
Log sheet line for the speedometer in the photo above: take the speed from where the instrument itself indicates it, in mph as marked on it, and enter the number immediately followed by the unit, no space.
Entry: 82.5mph
